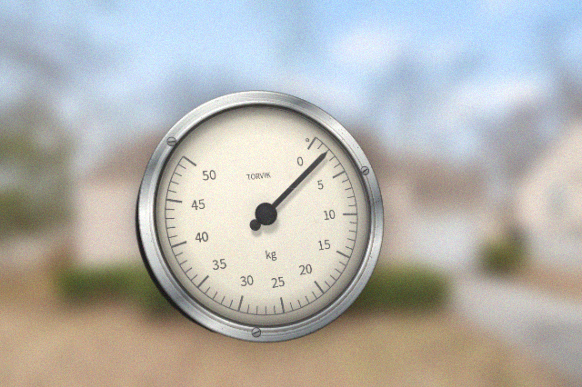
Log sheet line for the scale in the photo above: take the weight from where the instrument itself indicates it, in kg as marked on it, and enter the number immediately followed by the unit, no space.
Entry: 2kg
